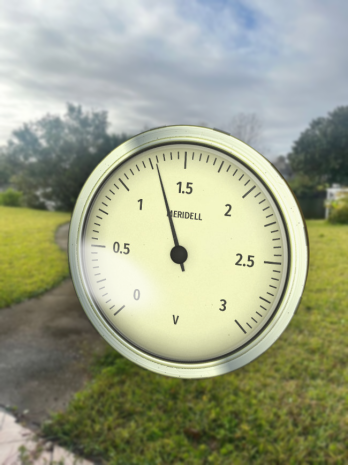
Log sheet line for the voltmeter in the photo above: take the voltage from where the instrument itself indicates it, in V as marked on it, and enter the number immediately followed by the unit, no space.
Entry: 1.3V
